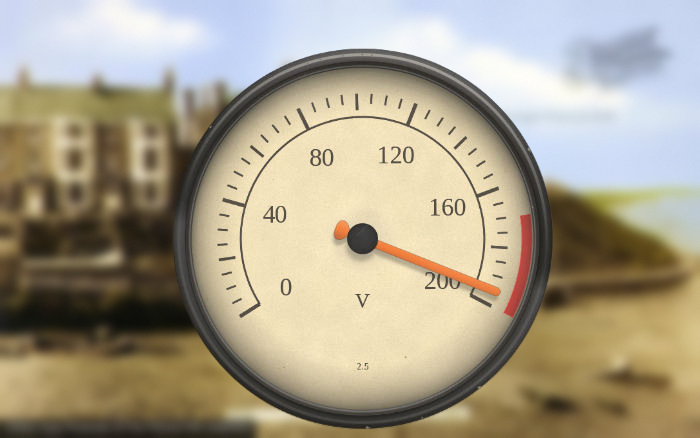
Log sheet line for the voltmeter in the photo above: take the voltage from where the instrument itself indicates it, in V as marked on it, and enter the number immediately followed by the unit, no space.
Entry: 195V
